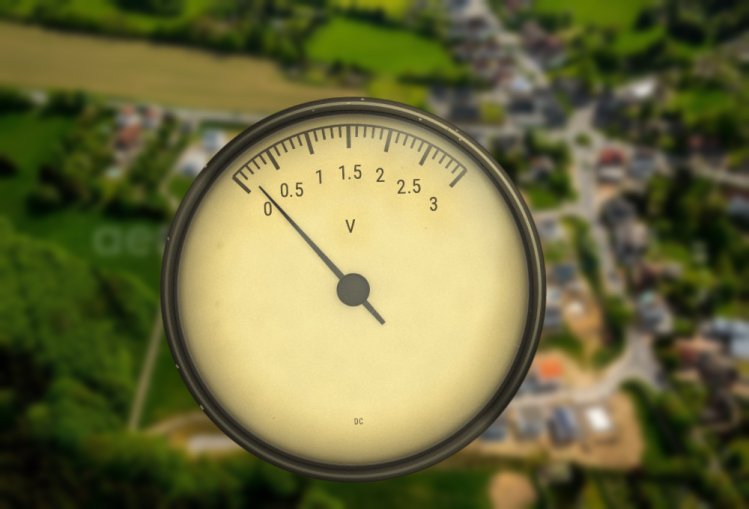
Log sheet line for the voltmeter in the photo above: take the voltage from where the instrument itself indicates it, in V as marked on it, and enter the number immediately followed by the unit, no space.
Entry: 0.15V
